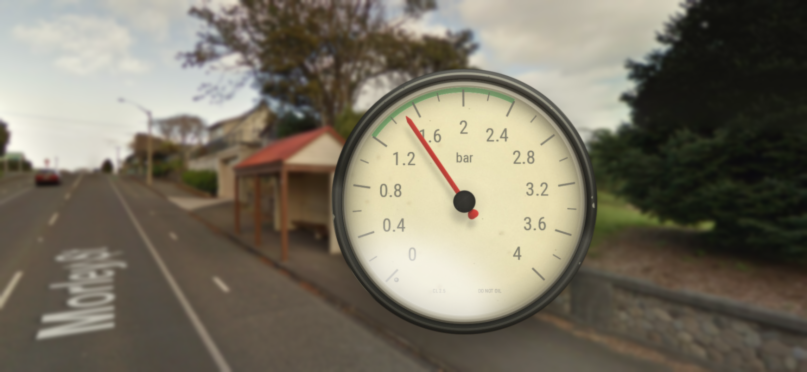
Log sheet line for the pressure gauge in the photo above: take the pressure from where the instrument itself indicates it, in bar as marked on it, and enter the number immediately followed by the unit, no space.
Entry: 1.5bar
